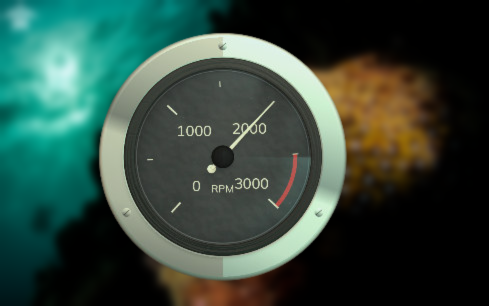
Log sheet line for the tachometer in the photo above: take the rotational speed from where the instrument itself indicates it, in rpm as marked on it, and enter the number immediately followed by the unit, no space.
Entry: 2000rpm
